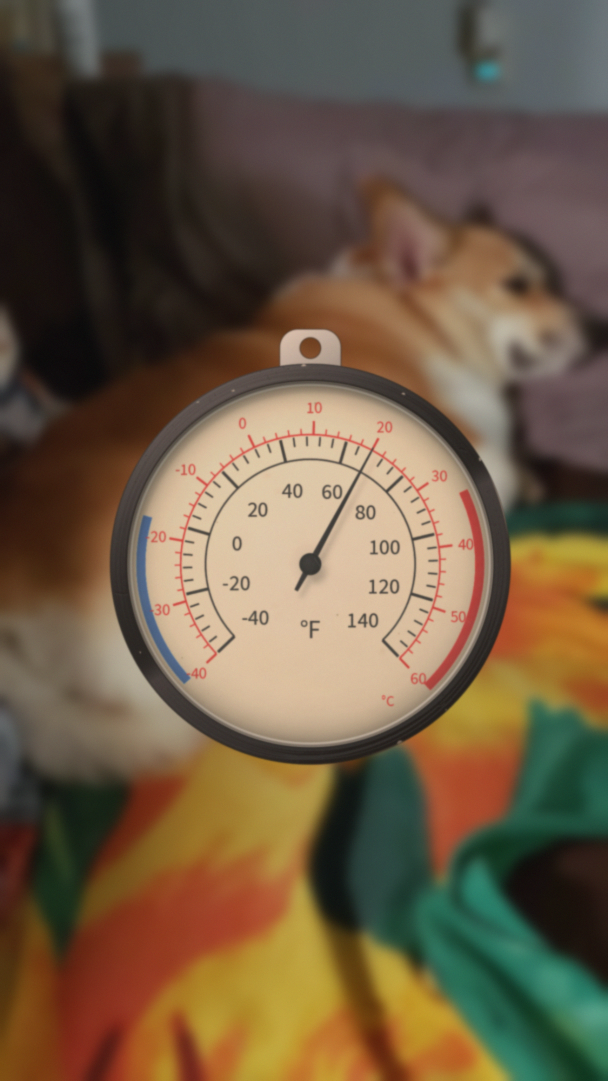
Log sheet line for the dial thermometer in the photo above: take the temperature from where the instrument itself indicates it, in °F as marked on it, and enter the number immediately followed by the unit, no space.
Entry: 68°F
